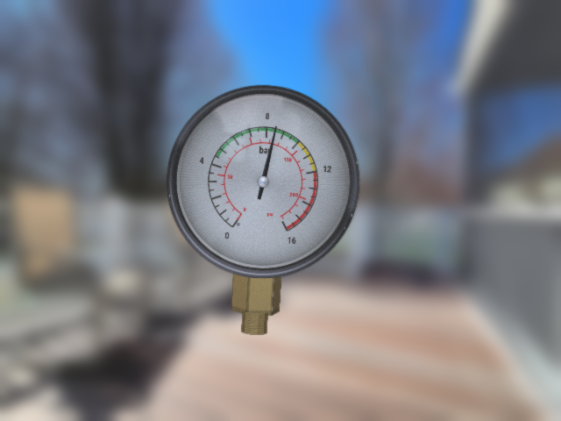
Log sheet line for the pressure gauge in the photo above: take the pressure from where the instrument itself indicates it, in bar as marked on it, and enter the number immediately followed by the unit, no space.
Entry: 8.5bar
